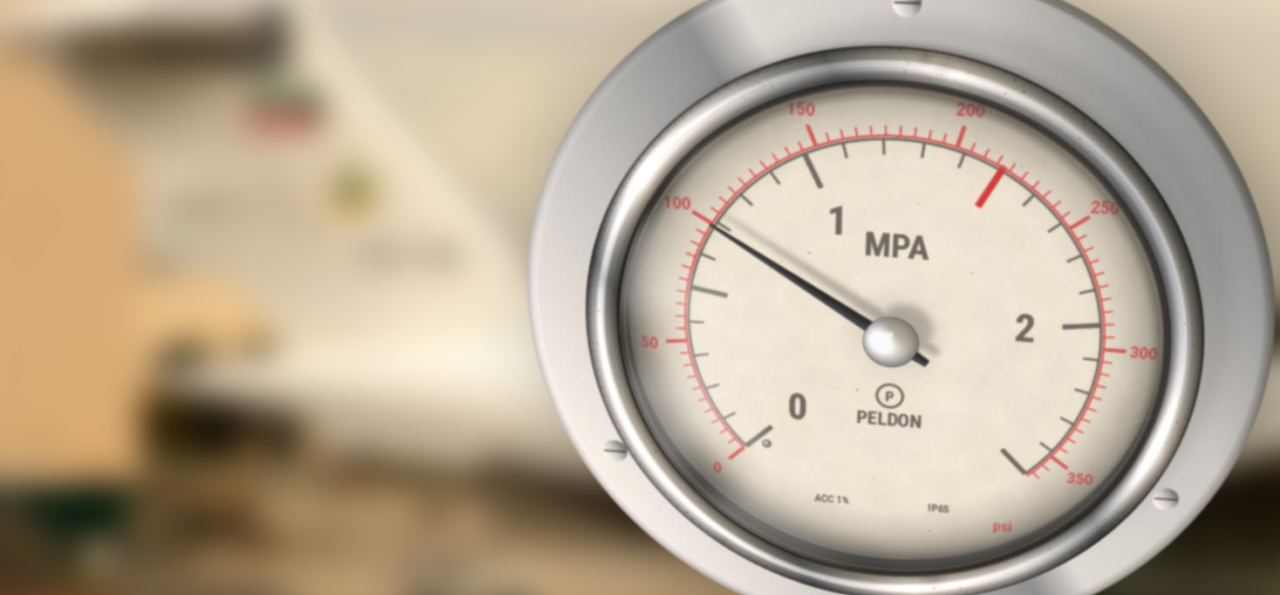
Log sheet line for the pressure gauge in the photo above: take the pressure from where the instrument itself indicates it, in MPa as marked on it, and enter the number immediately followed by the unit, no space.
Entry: 0.7MPa
